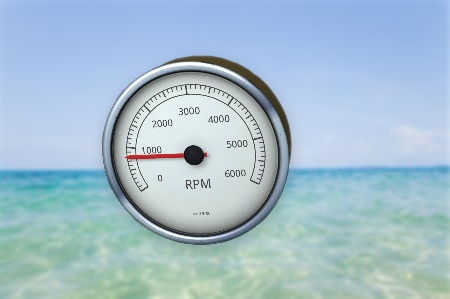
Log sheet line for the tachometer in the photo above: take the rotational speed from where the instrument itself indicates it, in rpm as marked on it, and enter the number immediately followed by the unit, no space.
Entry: 800rpm
